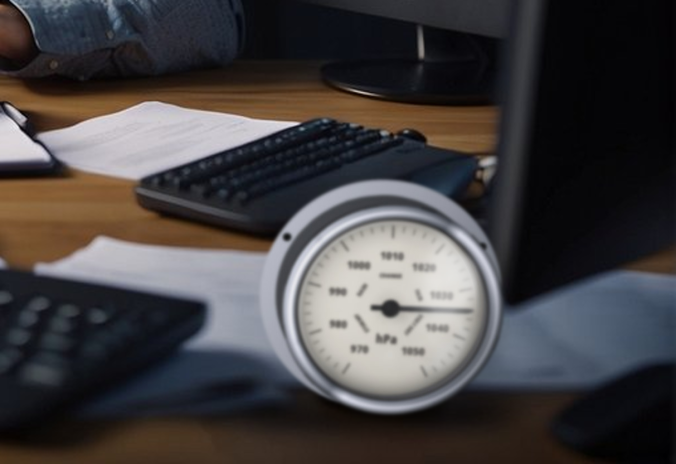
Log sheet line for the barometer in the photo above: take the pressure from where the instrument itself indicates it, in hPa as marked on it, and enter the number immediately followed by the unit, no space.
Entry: 1034hPa
